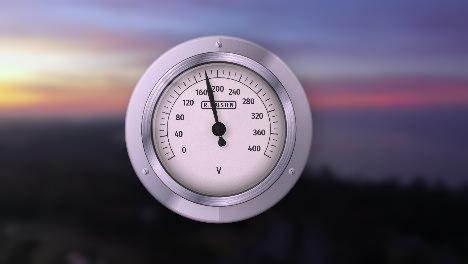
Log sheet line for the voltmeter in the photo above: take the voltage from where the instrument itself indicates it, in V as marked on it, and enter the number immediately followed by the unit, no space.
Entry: 180V
